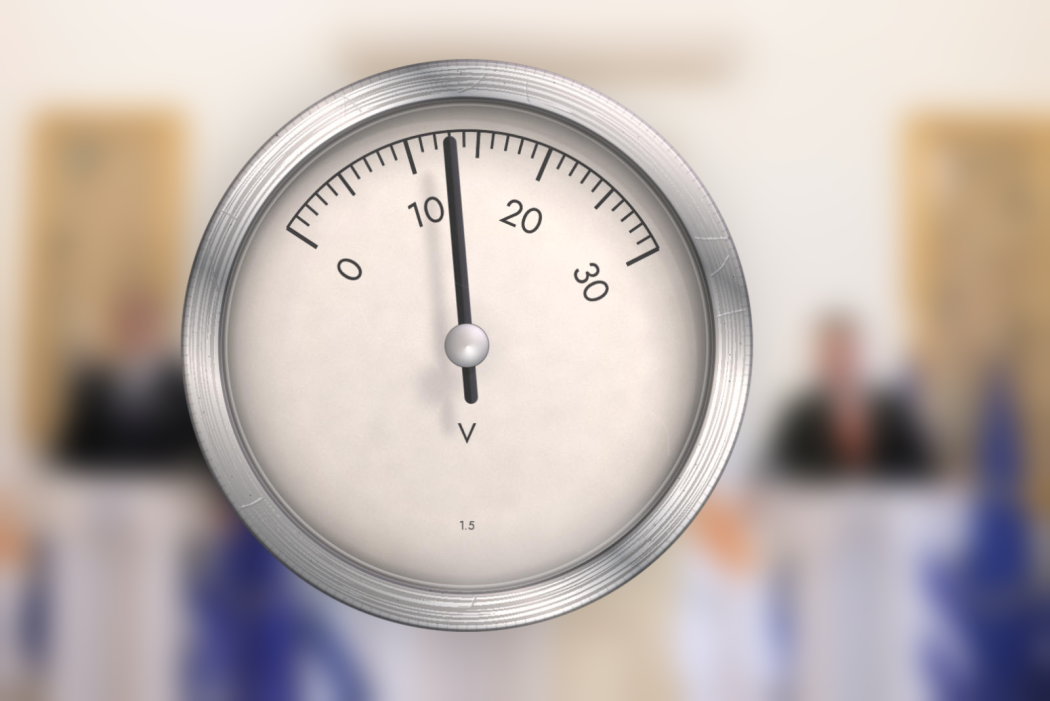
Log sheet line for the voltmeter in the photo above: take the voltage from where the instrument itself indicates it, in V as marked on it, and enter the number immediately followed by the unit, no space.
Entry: 13V
